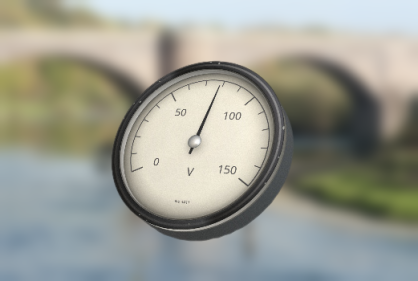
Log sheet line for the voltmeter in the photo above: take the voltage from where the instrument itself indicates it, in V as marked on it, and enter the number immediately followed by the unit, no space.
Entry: 80V
